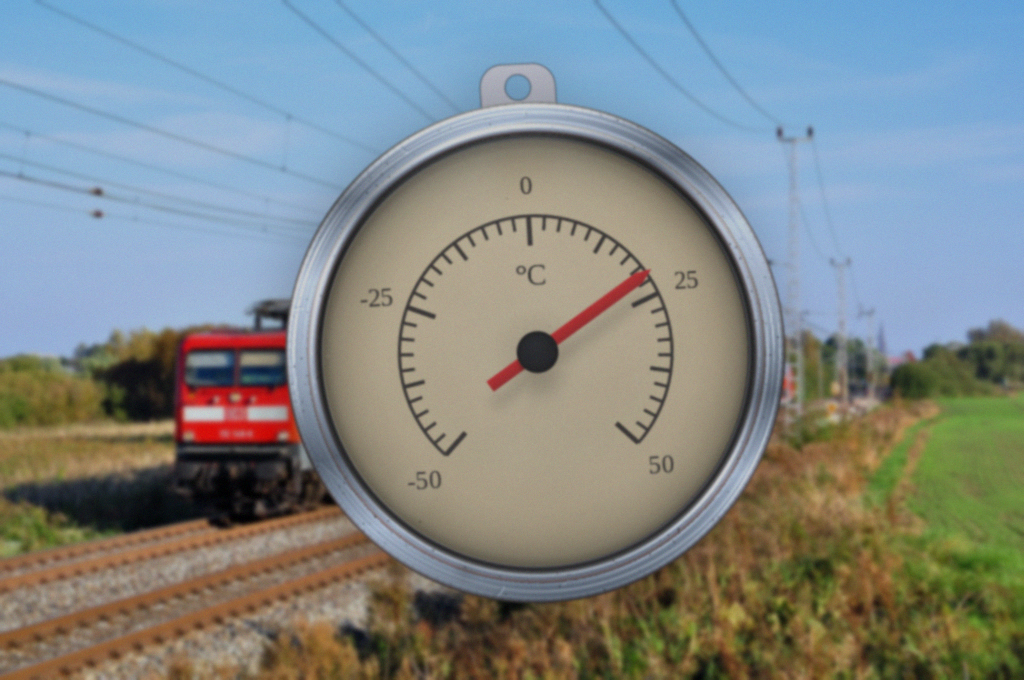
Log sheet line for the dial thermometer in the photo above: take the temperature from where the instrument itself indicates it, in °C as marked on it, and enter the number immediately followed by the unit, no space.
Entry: 21.25°C
